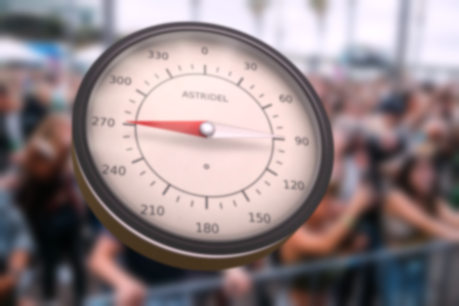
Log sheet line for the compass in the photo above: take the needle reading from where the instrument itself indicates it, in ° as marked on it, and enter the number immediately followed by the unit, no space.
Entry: 270°
